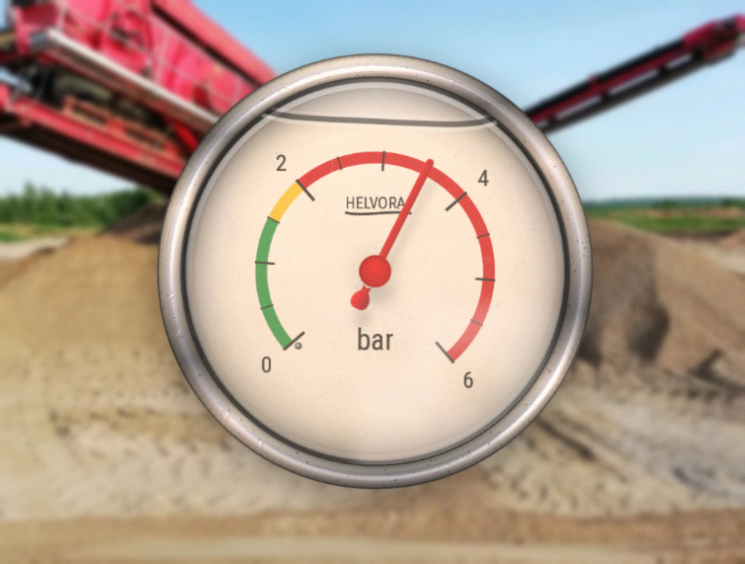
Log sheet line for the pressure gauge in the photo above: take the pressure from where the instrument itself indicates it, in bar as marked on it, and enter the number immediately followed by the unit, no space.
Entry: 3.5bar
